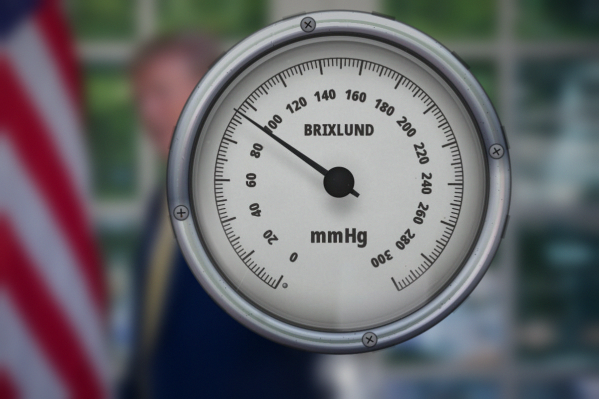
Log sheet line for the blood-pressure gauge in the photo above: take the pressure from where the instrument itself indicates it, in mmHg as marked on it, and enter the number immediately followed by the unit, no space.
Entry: 94mmHg
